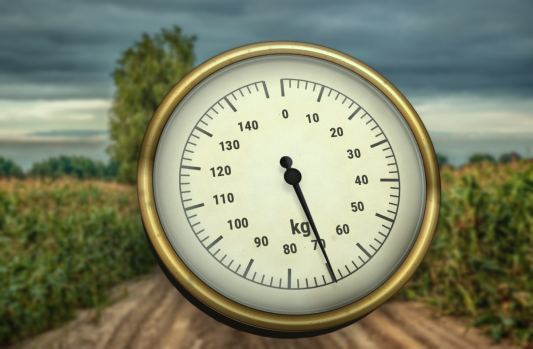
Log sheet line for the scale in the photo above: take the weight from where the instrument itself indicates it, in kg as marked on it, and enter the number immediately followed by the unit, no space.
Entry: 70kg
